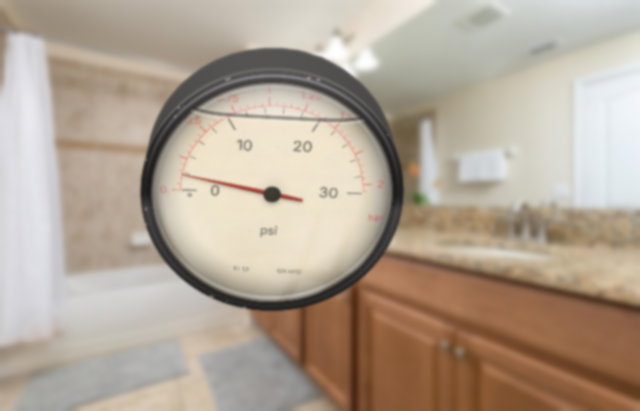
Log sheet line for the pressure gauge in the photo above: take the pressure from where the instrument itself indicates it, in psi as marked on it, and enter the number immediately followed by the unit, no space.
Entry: 2psi
